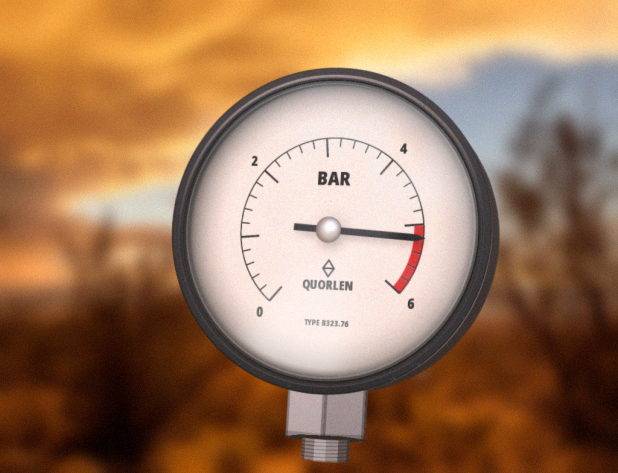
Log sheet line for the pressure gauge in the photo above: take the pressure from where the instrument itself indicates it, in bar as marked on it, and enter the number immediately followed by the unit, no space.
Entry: 5.2bar
